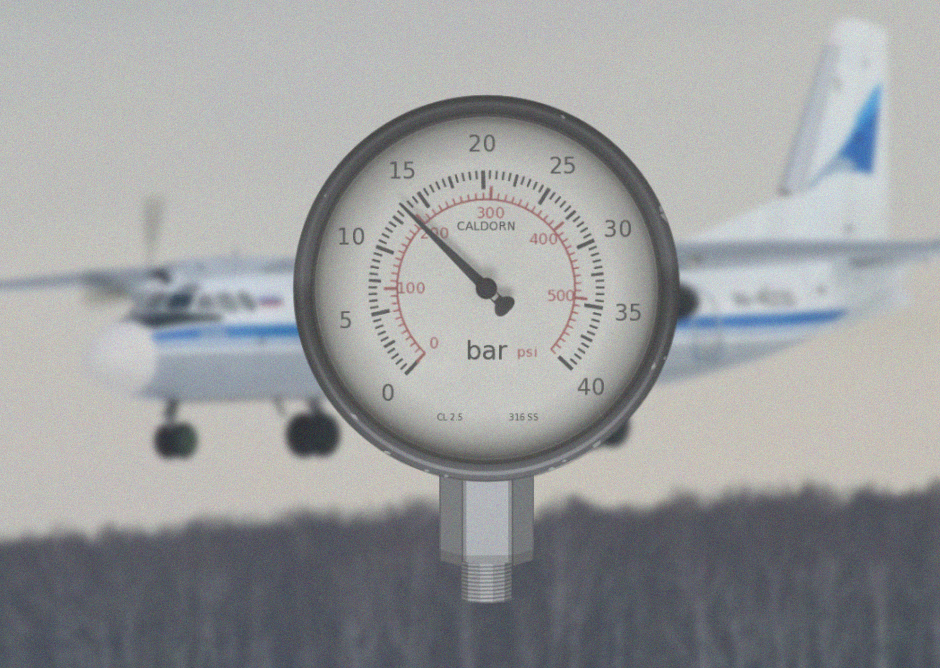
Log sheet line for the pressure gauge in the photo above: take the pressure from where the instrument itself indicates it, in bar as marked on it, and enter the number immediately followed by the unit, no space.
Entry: 13.5bar
